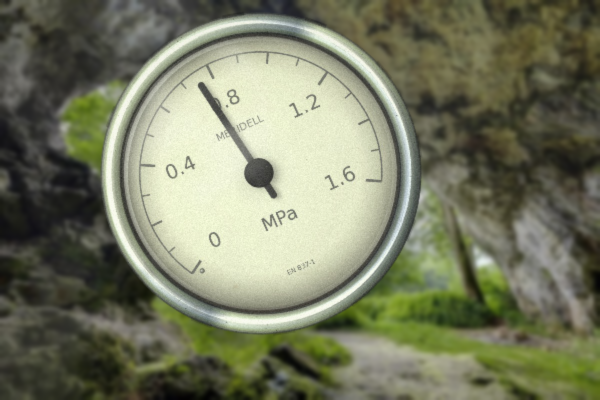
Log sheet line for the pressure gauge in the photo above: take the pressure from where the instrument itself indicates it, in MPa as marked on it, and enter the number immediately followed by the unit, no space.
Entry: 0.75MPa
